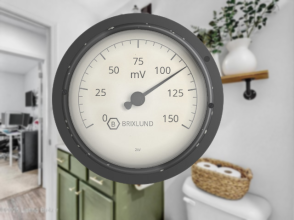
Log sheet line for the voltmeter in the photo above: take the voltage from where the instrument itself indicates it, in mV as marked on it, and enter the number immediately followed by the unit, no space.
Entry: 110mV
